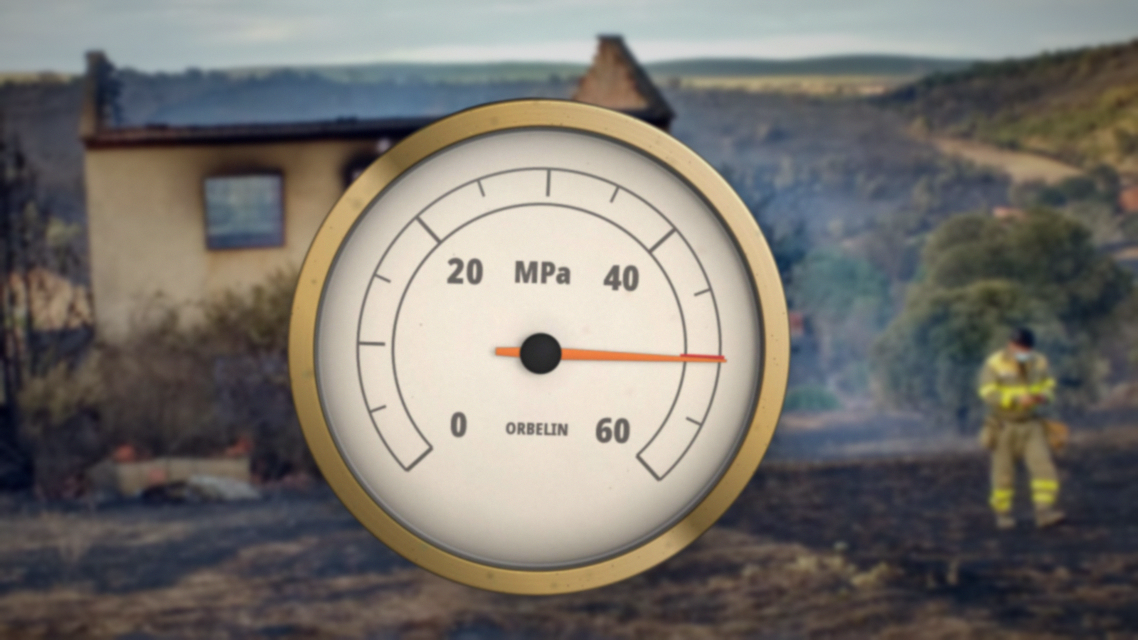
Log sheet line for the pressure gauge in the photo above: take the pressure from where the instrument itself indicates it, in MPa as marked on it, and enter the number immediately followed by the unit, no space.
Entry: 50MPa
